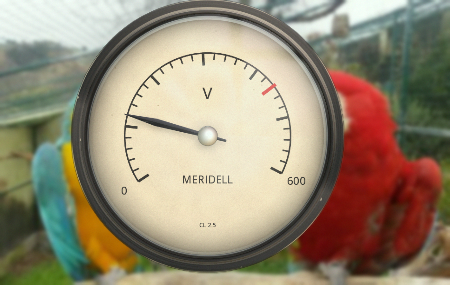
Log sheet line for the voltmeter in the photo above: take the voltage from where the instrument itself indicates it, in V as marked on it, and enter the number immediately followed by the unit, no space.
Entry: 120V
